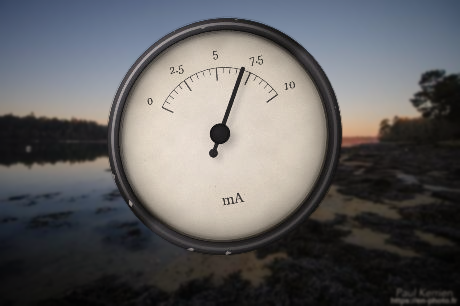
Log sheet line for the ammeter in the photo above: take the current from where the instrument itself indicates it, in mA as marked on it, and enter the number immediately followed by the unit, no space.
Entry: 7mA
